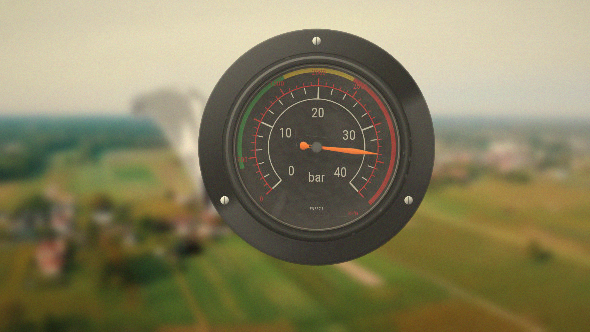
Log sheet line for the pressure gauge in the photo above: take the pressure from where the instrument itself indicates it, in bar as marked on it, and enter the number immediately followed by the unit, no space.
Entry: 34bar
